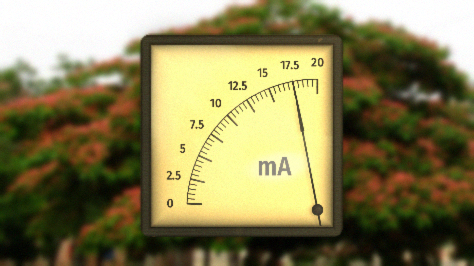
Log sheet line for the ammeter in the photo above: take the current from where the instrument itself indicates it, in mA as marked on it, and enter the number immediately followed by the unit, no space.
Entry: 17.5mA
